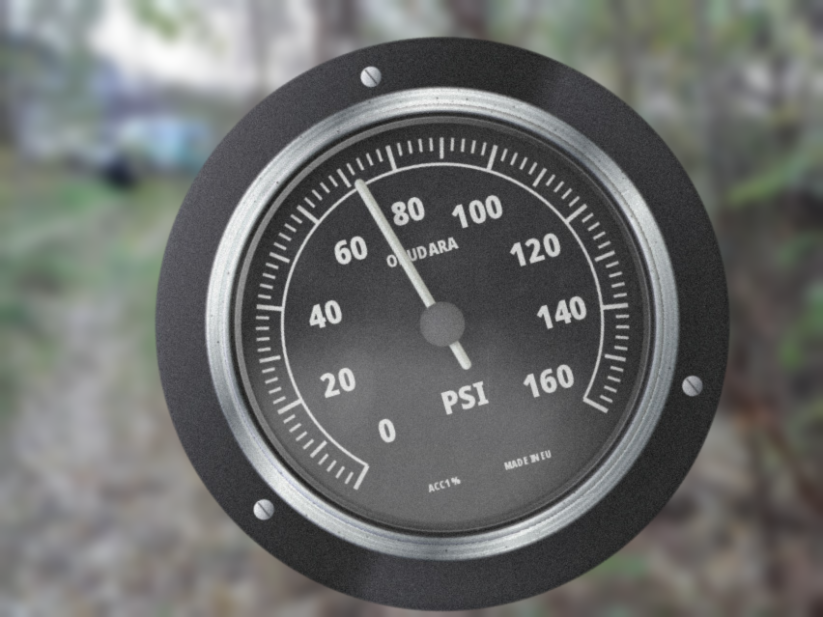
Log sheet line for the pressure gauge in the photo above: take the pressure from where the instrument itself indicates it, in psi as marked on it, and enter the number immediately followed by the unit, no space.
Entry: 72psi
